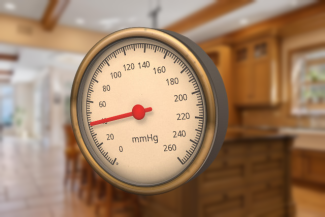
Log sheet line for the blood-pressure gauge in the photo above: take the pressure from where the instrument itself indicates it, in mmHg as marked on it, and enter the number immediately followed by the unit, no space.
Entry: 40mmHg
